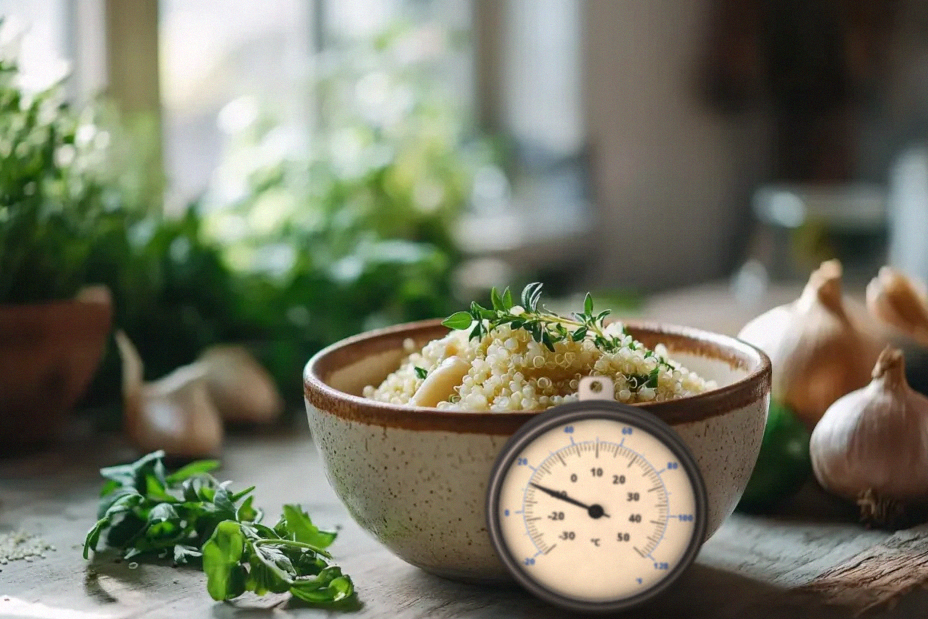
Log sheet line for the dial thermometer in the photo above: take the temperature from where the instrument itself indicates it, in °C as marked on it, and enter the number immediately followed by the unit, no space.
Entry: -10°C
